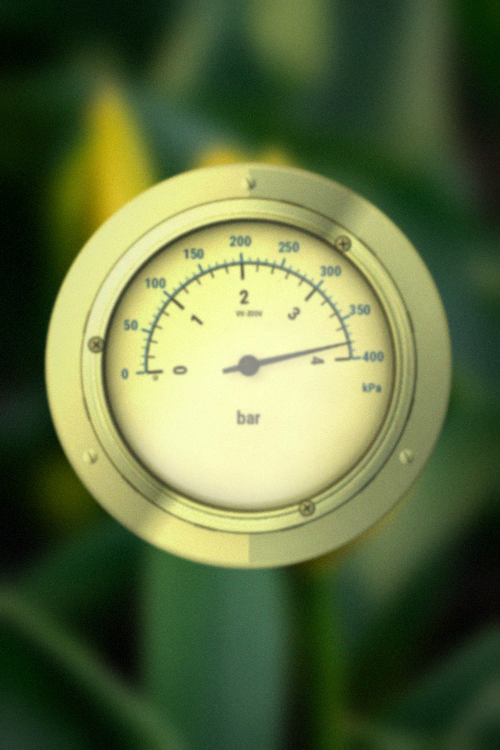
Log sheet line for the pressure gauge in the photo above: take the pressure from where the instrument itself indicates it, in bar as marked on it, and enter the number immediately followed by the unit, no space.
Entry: 3.8bar
